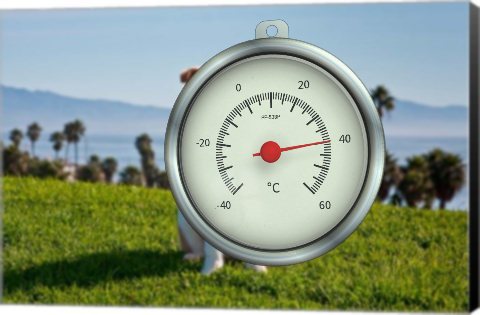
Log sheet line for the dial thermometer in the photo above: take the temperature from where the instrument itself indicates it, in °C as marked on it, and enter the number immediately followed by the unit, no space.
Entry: 40°C
